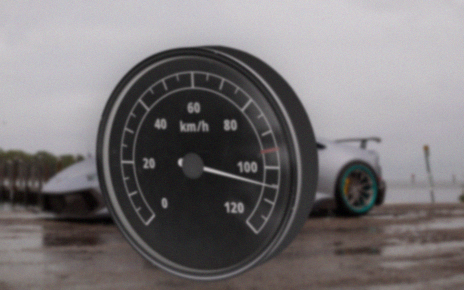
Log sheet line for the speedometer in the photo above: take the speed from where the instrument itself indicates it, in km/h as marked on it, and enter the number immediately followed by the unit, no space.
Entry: 105km/h
